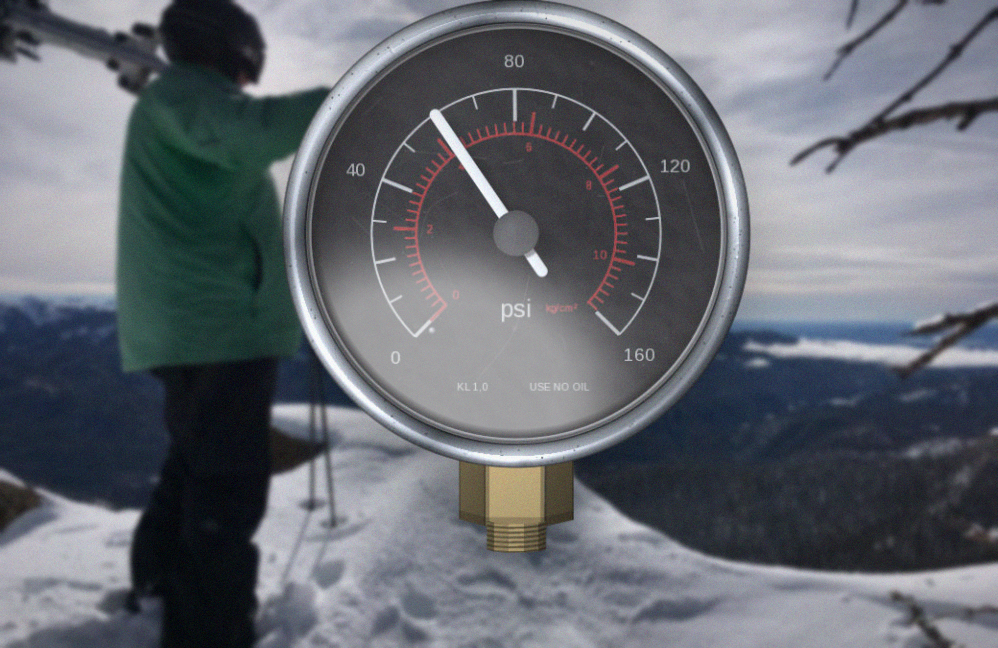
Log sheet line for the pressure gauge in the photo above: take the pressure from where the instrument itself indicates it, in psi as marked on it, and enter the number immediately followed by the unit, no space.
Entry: 60psi
